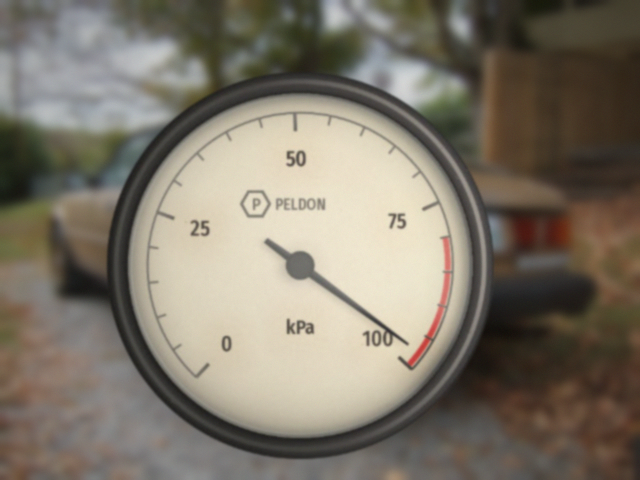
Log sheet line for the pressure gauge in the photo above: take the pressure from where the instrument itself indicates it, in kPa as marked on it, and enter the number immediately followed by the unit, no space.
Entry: 97.5kPa
